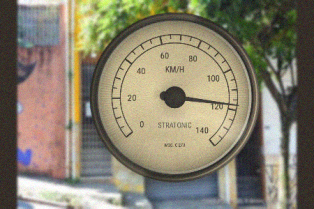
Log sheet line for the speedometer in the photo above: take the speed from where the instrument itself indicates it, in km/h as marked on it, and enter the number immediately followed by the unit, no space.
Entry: 117.5km/h
